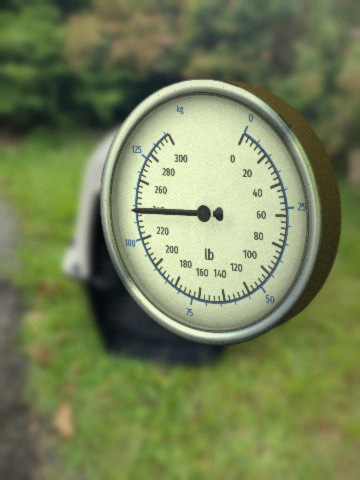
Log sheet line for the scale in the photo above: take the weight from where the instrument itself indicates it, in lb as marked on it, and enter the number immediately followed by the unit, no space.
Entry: 240lb
